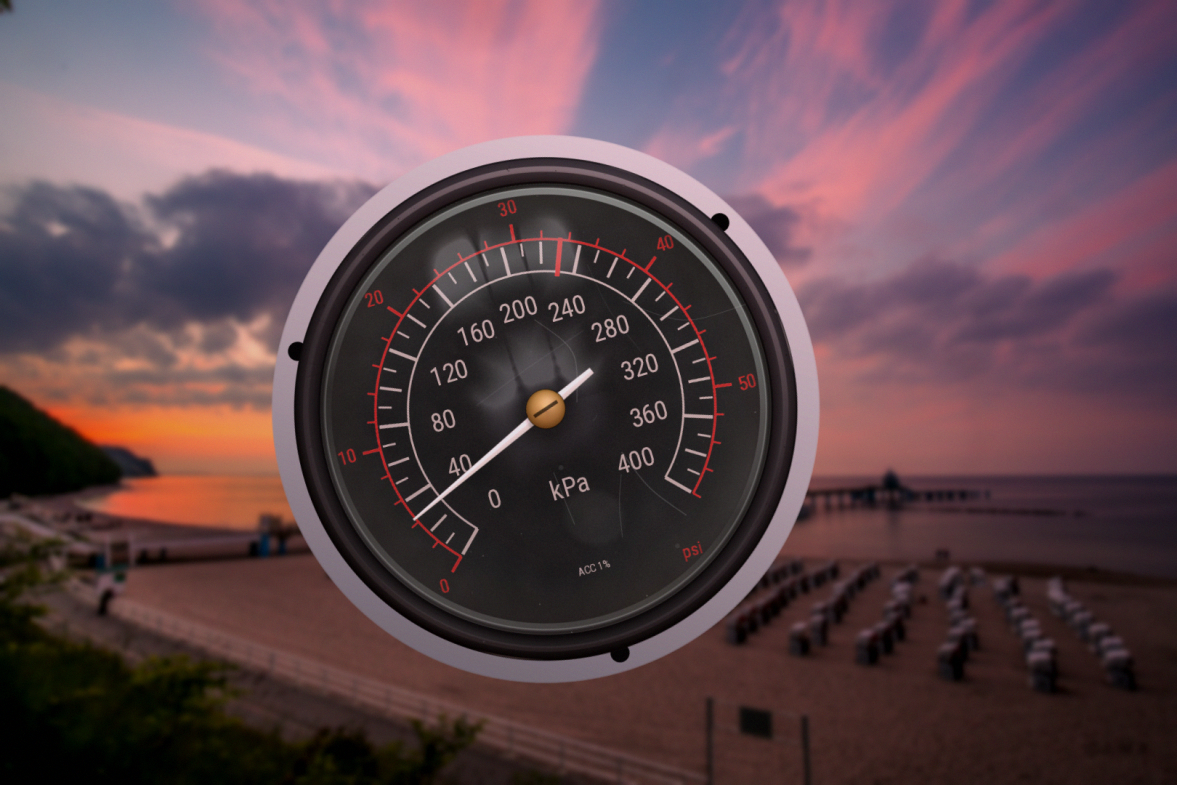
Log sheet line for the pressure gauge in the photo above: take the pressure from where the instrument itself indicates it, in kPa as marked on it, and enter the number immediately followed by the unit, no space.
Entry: 30kPa
